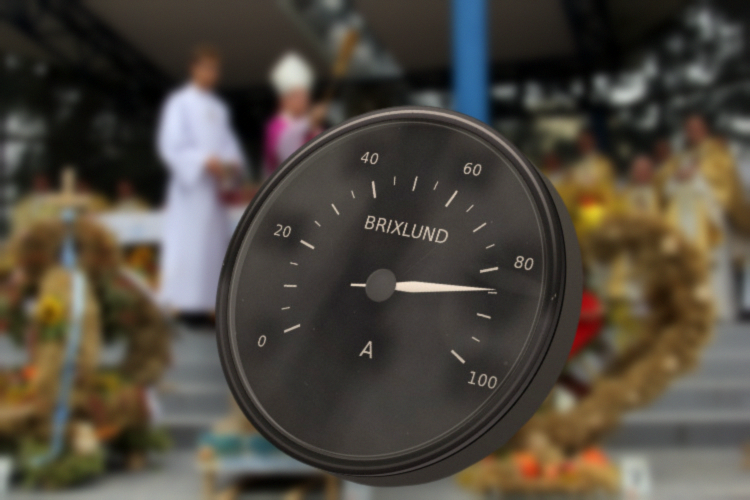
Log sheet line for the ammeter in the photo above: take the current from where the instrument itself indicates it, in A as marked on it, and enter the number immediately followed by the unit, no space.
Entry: 85A
